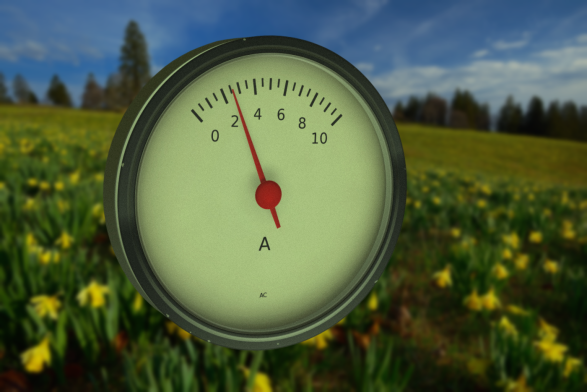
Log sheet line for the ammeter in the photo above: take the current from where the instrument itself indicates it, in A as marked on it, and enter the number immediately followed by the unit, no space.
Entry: 2.5A
